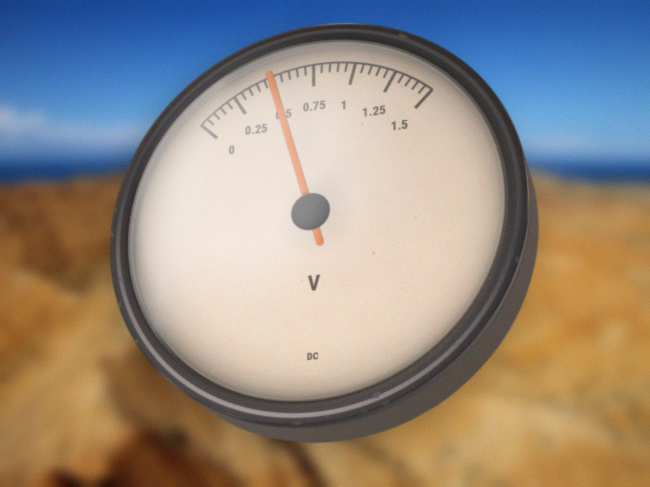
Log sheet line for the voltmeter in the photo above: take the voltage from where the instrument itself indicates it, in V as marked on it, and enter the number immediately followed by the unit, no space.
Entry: 0.5V
